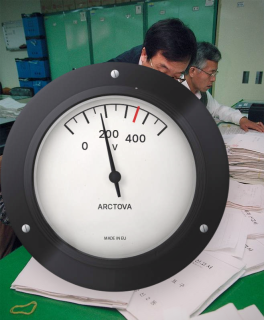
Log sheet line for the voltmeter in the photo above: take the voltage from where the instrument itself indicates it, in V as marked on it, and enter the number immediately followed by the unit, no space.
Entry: 175V
